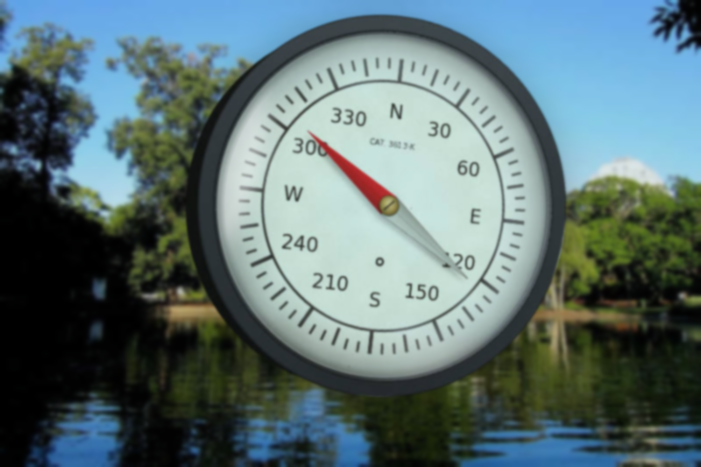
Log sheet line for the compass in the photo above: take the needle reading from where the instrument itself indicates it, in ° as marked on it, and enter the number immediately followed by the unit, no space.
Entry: 305°
